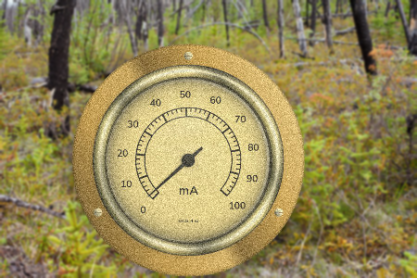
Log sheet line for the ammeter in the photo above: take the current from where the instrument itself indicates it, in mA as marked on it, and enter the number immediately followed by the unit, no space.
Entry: 2mA
